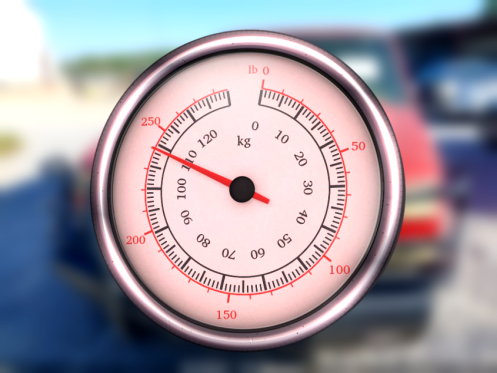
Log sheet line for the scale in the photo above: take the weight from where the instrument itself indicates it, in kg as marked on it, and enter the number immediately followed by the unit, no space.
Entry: 109kg
